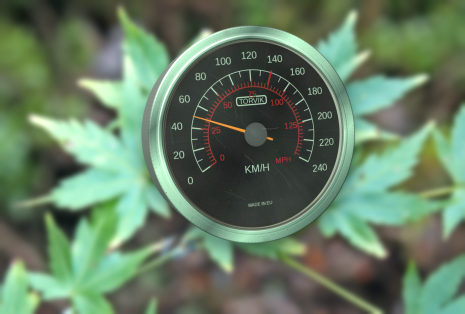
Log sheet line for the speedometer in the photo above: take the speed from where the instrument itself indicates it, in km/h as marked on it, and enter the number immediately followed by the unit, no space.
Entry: 50km/h
